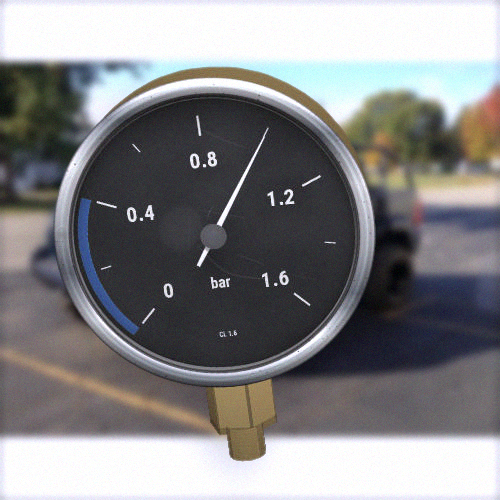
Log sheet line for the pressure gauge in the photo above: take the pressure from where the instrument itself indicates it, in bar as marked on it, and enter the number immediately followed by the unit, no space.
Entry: 1bar
